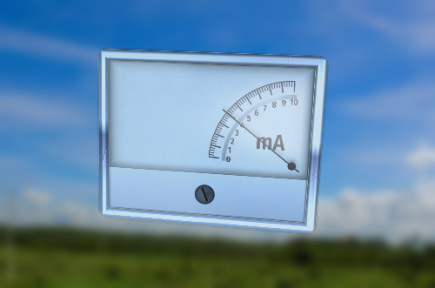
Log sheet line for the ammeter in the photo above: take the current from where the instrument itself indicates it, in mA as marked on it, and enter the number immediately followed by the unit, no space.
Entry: 4mA
